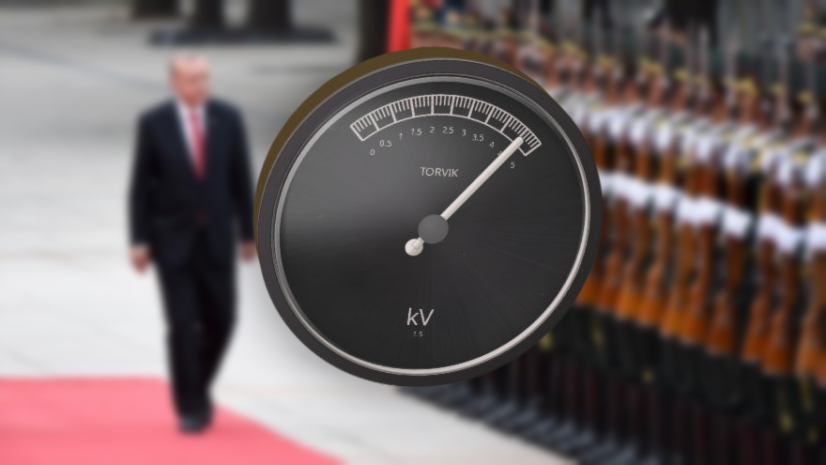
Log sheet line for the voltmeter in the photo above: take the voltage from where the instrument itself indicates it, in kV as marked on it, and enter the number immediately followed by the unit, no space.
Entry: 4.5kV
